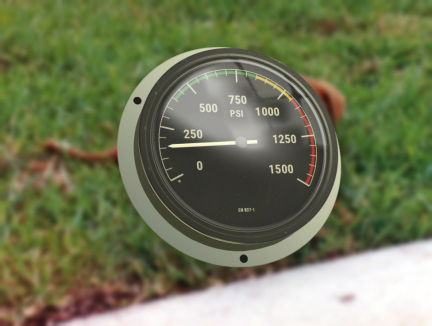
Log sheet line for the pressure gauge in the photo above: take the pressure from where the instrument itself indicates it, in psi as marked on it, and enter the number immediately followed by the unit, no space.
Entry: 150psi
